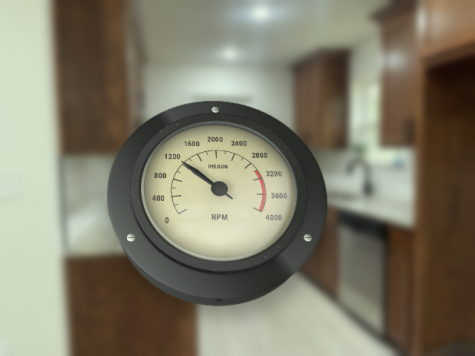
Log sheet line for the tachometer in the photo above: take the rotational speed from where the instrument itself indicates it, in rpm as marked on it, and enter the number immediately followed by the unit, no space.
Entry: 1200rpm
